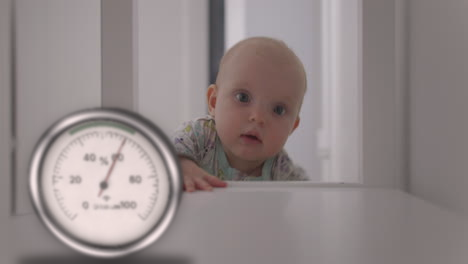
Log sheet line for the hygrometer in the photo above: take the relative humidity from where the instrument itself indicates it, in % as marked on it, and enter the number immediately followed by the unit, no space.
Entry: 60%
